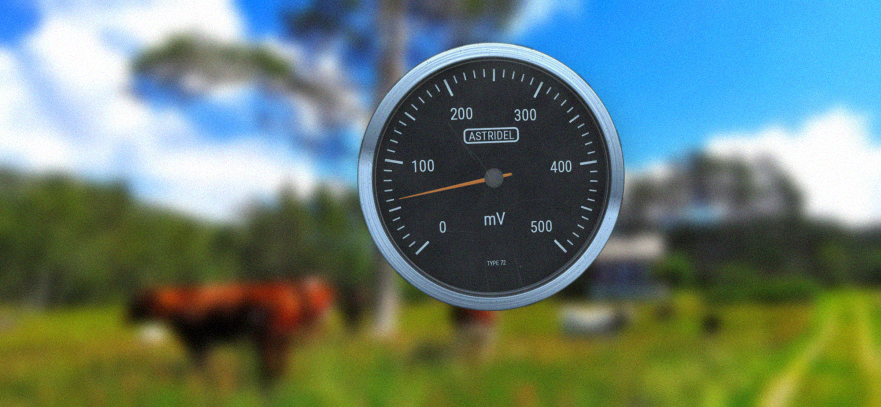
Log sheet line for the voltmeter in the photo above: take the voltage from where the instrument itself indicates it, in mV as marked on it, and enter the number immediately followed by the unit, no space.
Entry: 60mV
